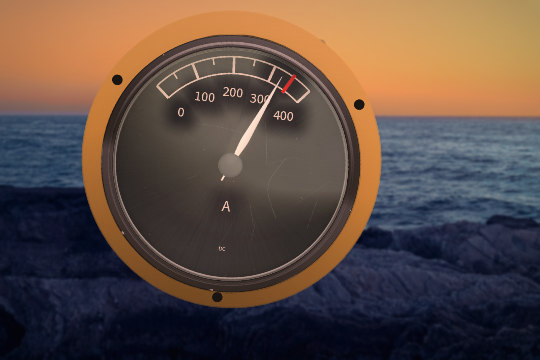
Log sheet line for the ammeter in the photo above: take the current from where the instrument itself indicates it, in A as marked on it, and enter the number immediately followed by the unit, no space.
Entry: 325A
